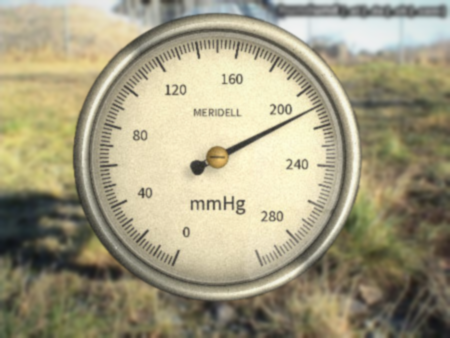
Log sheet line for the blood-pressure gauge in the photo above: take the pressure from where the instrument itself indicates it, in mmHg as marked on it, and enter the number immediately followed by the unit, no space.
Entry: 210mmHg
